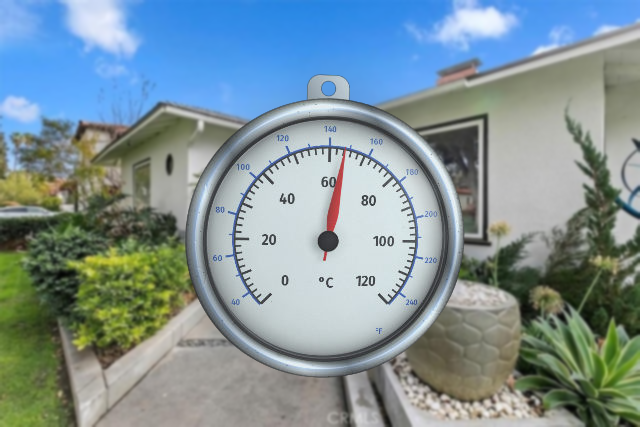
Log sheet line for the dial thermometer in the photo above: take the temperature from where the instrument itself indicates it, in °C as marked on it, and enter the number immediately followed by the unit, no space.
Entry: 64°C
